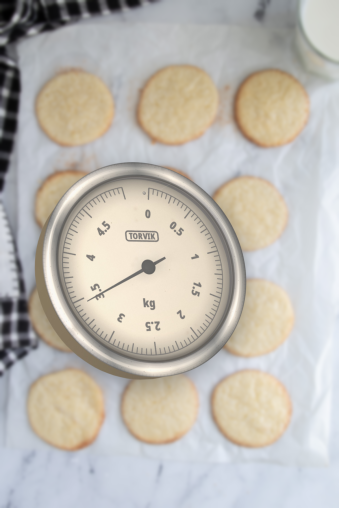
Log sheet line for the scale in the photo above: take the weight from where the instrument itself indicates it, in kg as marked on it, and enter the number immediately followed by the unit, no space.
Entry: 3.45kg
